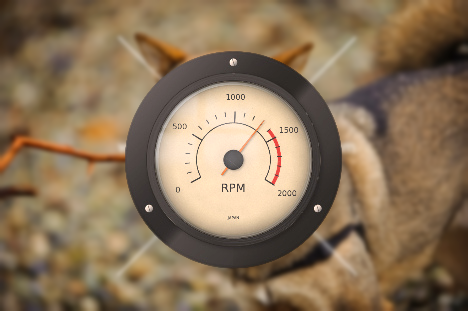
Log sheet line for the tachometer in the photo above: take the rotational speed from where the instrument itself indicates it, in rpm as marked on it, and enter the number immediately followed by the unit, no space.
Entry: 1300rpm
